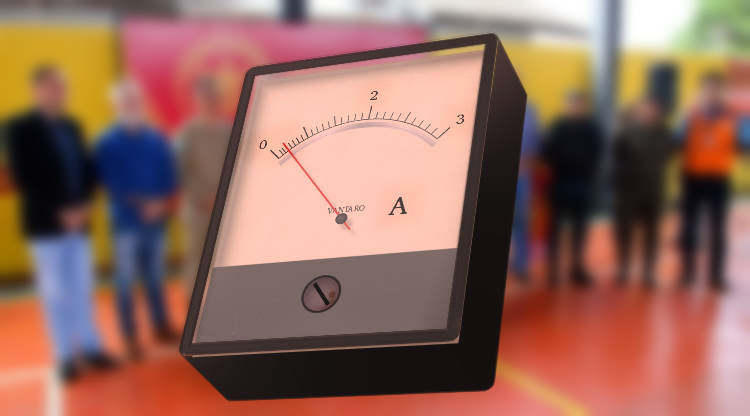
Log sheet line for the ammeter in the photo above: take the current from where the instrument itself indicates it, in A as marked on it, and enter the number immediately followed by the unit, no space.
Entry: 0.5A
